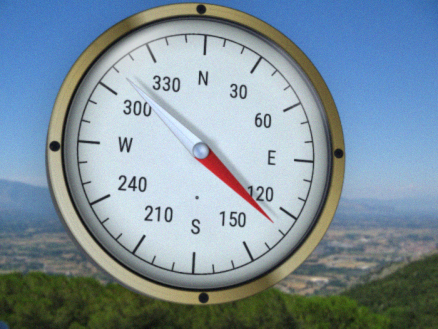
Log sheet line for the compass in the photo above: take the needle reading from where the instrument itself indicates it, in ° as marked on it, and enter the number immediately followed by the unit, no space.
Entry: 130°
